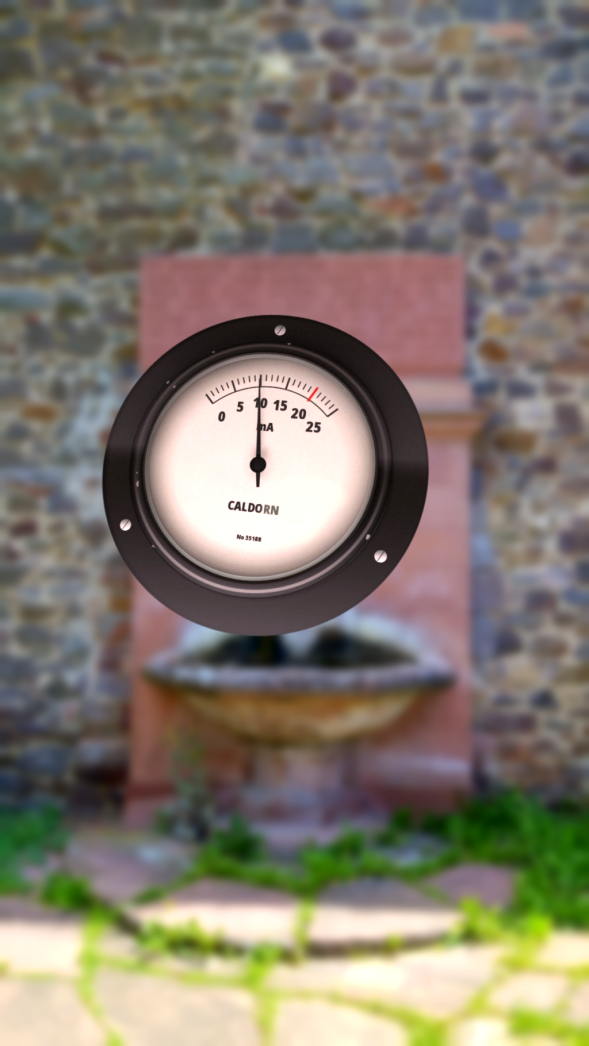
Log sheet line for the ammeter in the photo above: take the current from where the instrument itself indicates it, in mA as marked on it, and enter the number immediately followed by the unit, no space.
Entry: 10mA
